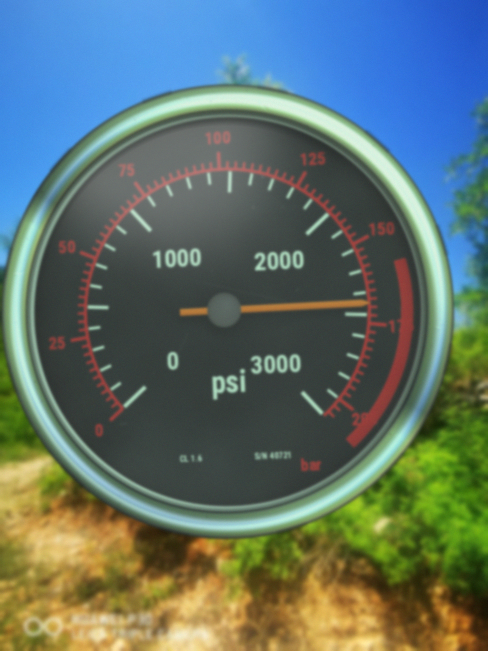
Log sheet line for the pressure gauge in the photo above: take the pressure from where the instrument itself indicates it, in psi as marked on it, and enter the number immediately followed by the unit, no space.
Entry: 2450psi
